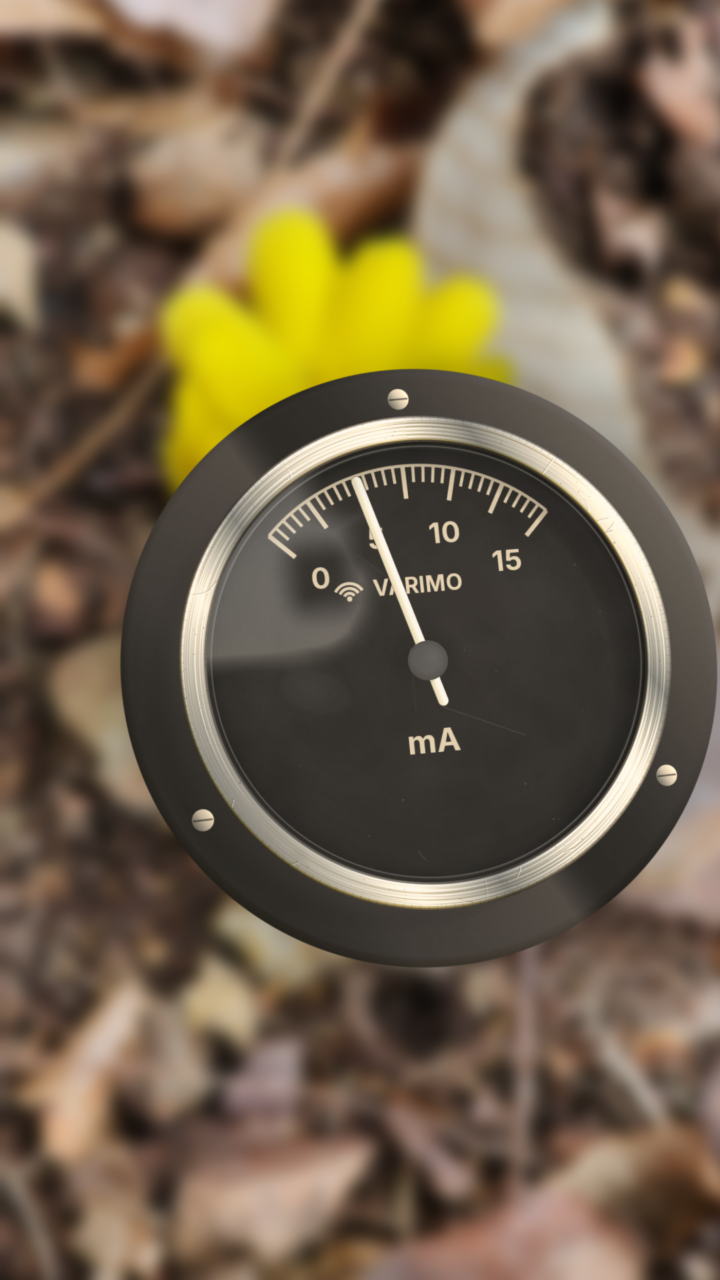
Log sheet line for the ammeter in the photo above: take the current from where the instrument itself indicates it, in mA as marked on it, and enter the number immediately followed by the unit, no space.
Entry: 5mA
